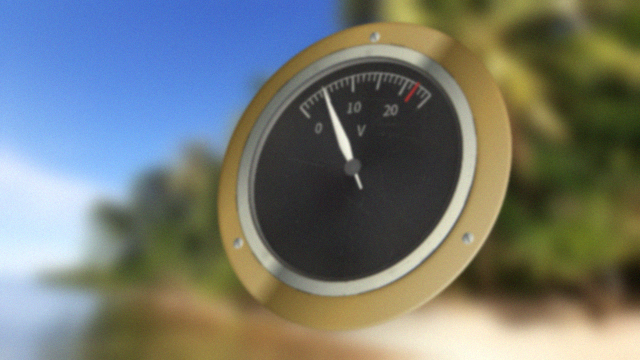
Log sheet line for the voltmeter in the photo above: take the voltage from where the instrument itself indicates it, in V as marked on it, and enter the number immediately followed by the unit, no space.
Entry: 5V
